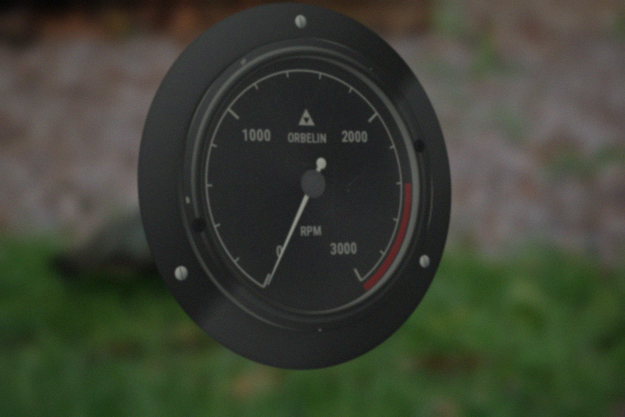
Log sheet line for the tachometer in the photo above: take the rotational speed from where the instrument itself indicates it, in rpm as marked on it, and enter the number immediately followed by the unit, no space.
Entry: 0rpm
